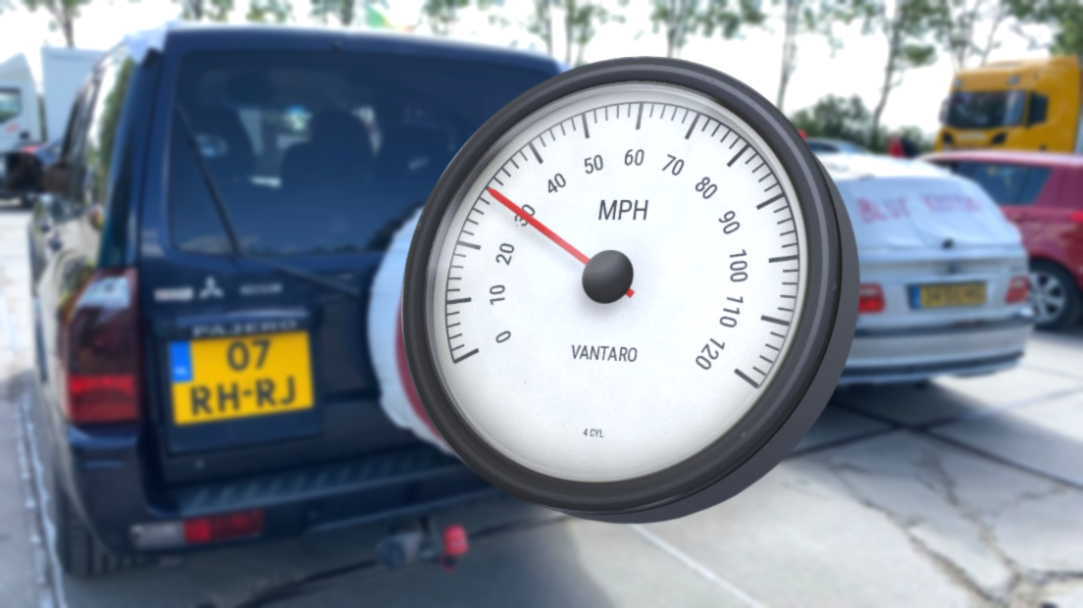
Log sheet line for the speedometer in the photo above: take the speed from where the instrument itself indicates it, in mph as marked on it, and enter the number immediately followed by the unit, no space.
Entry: 30mph
